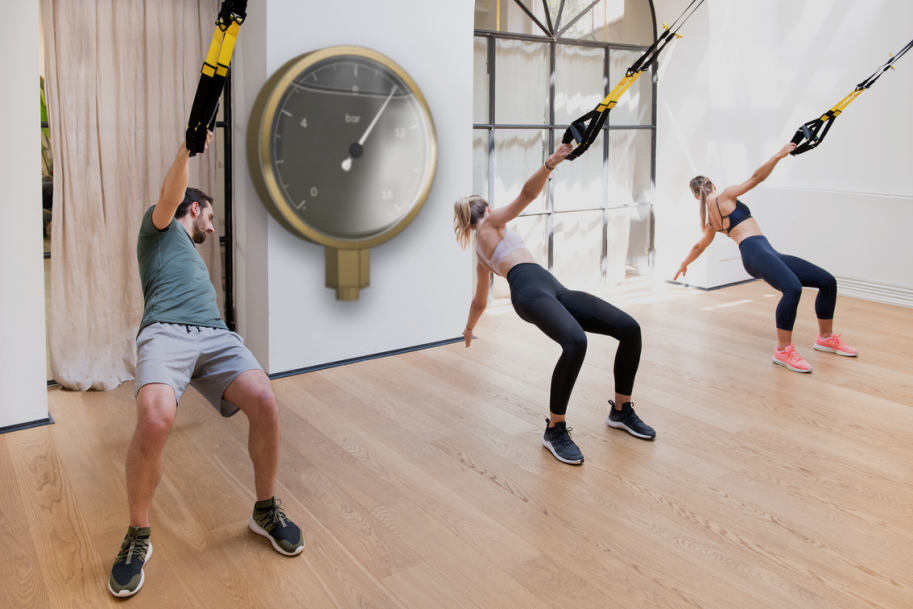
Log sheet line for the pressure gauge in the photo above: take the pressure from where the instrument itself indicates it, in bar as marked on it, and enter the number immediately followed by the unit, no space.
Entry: 10bar
